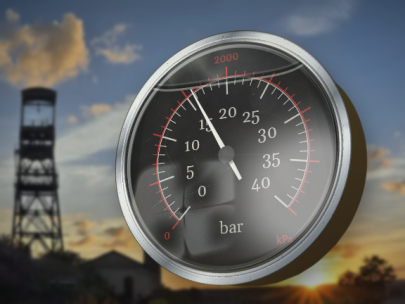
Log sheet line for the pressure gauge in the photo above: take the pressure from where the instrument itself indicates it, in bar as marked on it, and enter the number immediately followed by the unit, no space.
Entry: 16bar
